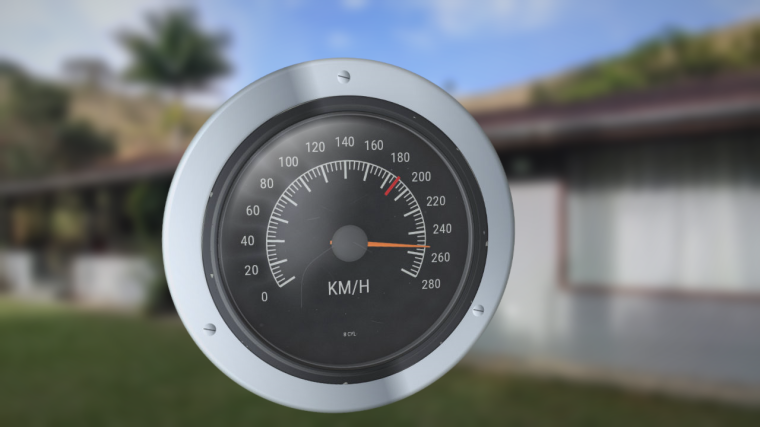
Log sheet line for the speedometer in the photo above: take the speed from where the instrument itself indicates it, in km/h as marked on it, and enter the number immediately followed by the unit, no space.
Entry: 252km/h
